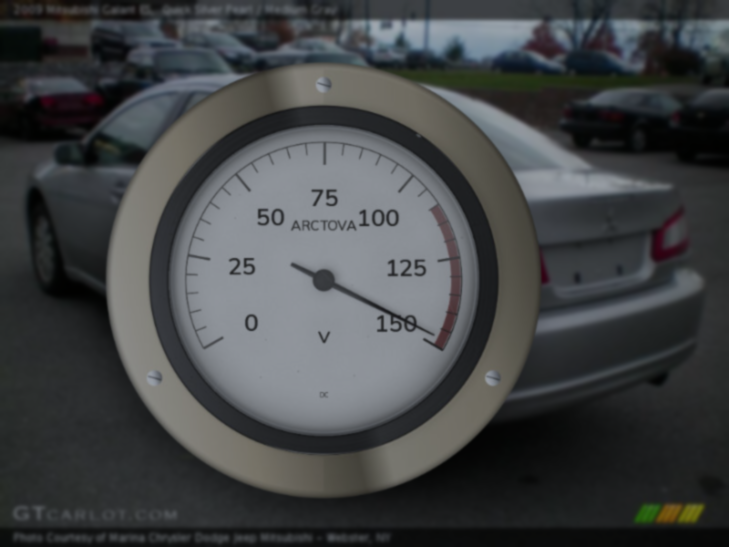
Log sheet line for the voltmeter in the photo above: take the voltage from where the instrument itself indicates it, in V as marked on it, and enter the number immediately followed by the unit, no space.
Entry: 147.5V
